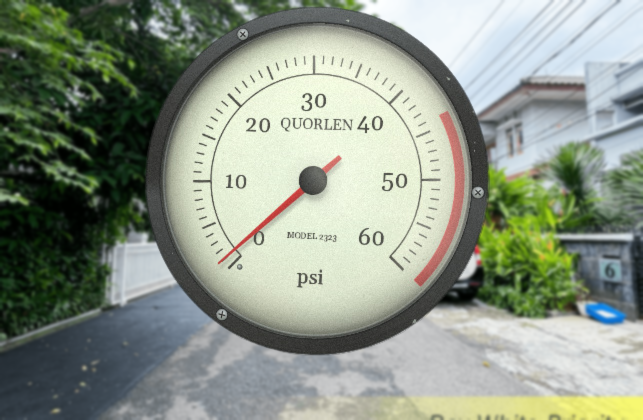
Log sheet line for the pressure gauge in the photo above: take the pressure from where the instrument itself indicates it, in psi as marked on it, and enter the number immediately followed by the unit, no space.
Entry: 1psi
